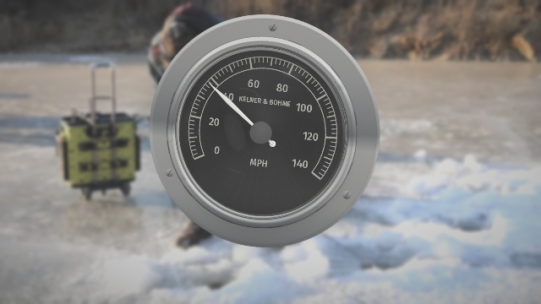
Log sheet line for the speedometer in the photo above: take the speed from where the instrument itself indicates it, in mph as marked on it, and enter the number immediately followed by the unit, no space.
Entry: 38mph
